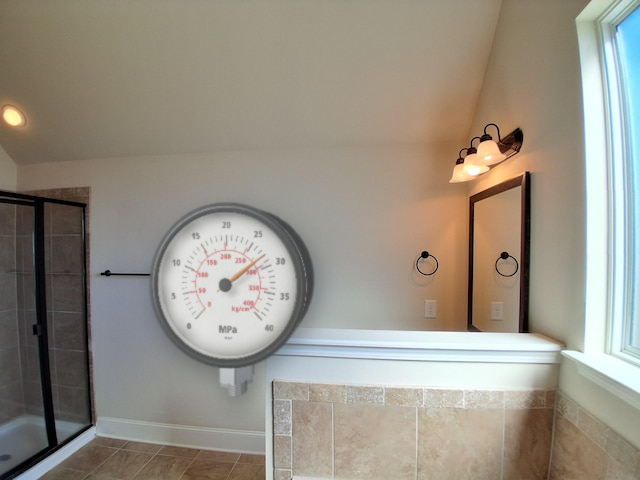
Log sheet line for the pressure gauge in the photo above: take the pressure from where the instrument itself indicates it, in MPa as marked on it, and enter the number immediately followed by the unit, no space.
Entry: 28MPa
